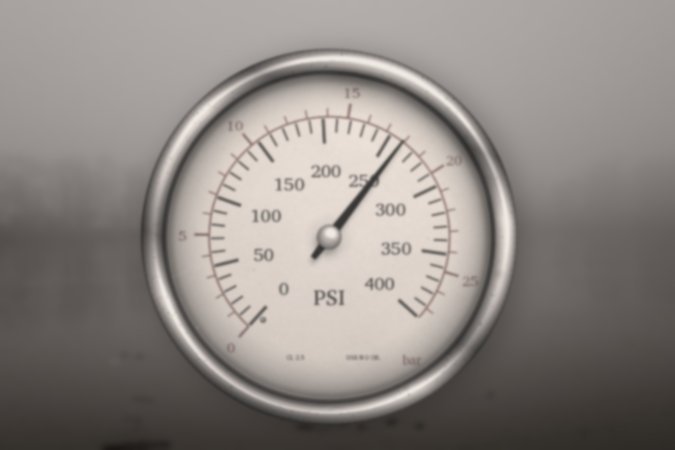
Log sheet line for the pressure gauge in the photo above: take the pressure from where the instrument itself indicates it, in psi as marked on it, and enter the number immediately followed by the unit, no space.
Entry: 260psi
